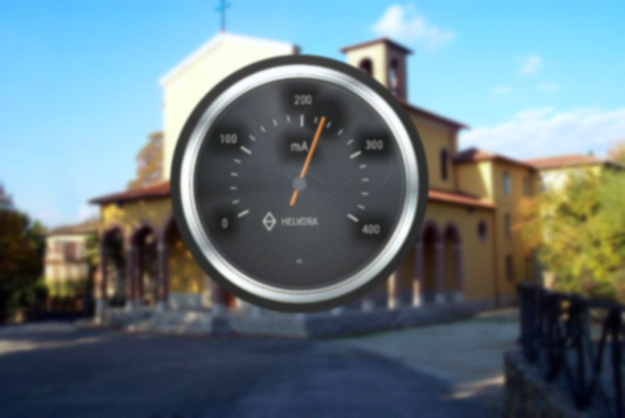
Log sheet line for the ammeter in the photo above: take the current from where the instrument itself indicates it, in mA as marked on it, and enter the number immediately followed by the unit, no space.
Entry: 230mA
